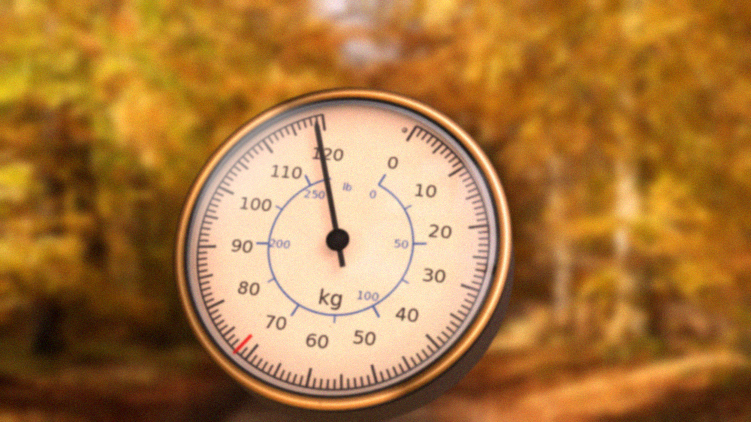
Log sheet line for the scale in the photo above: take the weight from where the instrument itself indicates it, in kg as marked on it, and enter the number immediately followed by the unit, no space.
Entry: 119kg
